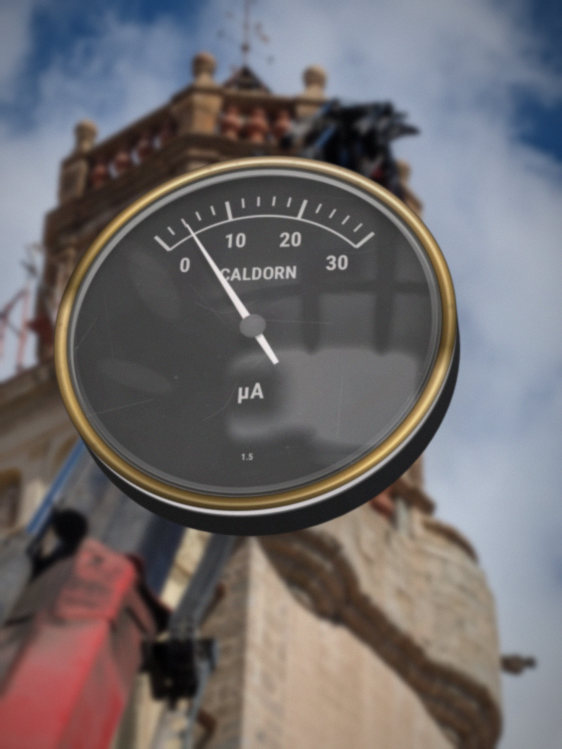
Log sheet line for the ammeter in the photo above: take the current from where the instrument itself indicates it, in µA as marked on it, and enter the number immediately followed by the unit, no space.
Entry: 4µA
